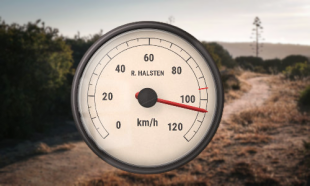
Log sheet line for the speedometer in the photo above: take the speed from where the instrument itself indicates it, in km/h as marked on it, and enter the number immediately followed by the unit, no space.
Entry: 105km/h
